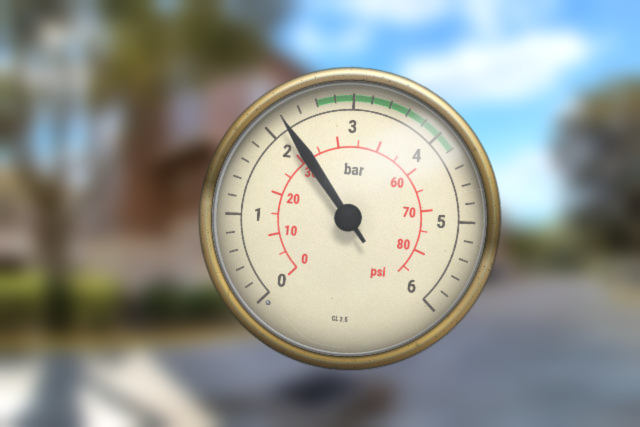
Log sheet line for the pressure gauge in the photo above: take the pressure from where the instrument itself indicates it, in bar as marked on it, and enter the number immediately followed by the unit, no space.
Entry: 2.2bar
